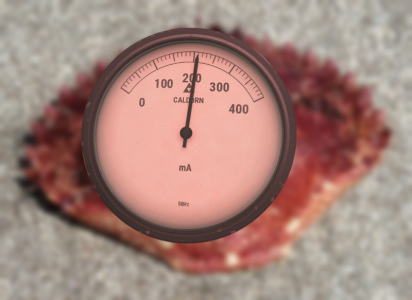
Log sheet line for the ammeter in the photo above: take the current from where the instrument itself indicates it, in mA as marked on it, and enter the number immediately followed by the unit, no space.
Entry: 210mA
